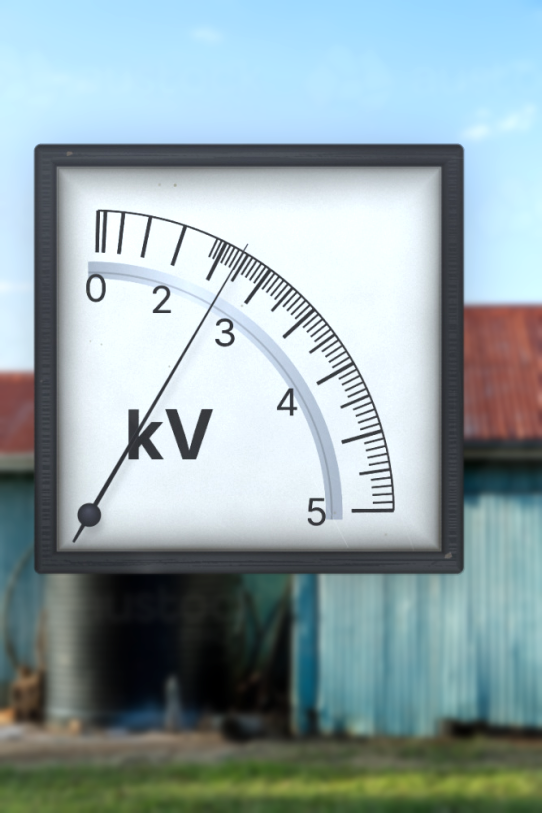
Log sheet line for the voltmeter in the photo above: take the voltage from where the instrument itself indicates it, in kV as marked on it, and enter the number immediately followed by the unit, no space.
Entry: 2.7kV
